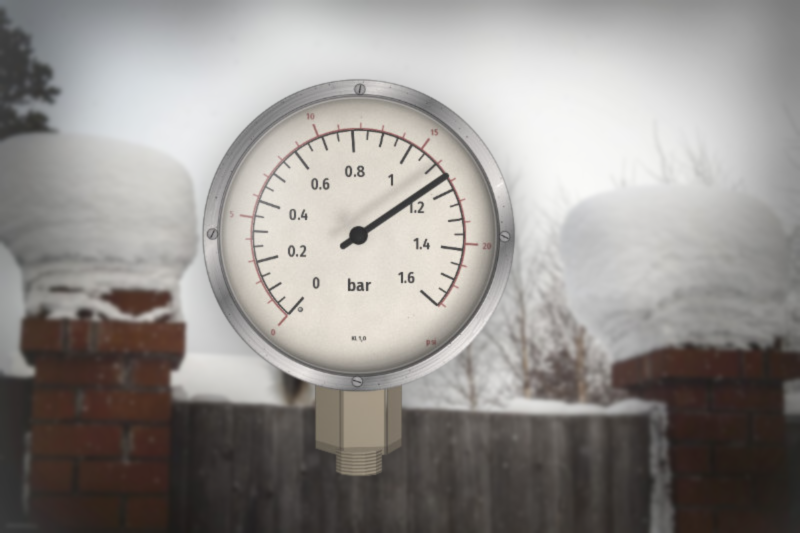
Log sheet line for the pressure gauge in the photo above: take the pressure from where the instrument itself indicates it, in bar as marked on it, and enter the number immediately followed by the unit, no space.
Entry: 1.15bar
